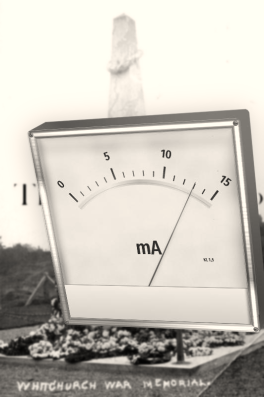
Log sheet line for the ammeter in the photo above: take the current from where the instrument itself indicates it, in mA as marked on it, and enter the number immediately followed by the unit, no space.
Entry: 13mA
